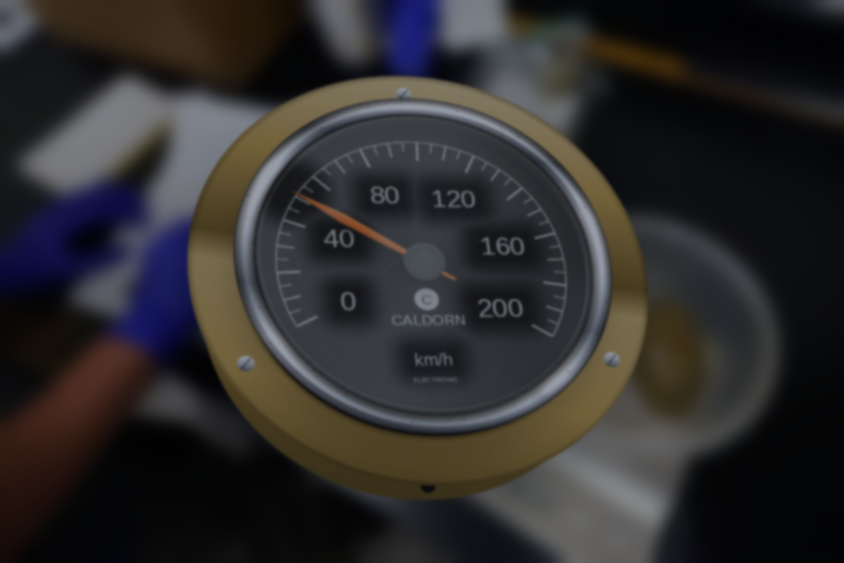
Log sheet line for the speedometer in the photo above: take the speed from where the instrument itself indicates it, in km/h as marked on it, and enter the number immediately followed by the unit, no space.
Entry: 50km/h
